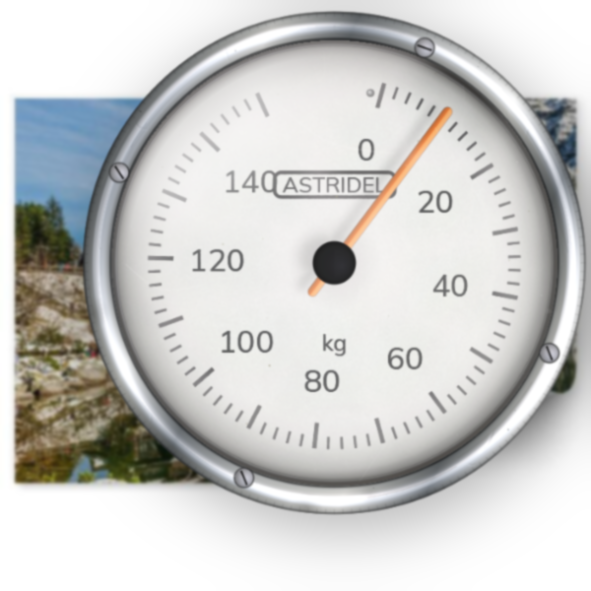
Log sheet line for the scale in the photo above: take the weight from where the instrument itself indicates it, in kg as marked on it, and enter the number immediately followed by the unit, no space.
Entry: 10kg
